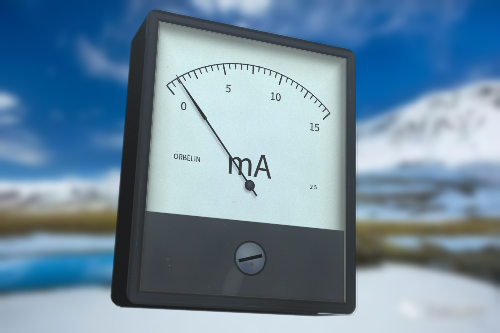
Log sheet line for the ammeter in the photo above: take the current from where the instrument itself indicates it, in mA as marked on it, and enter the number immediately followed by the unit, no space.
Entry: 1mA
